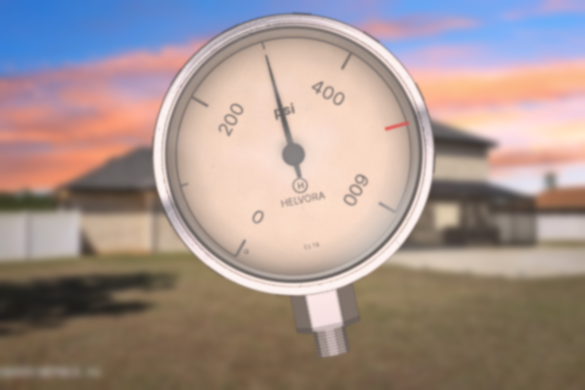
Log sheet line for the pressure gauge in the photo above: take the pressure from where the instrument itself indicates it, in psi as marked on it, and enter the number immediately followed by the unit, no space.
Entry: 300psi
